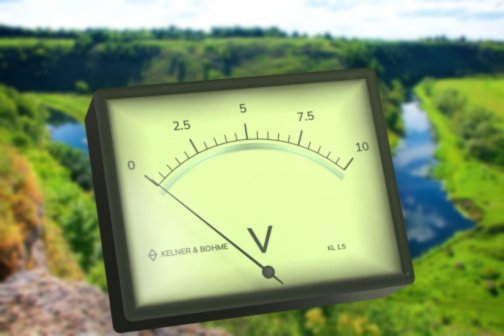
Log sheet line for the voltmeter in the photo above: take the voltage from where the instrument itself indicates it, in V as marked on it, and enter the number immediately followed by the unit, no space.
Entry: 0V
